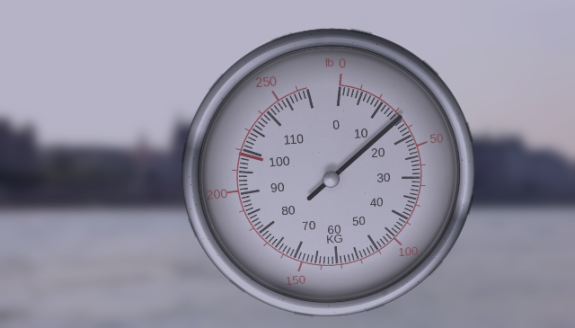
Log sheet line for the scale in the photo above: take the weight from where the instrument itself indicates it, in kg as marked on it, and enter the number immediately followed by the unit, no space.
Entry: 15kg
